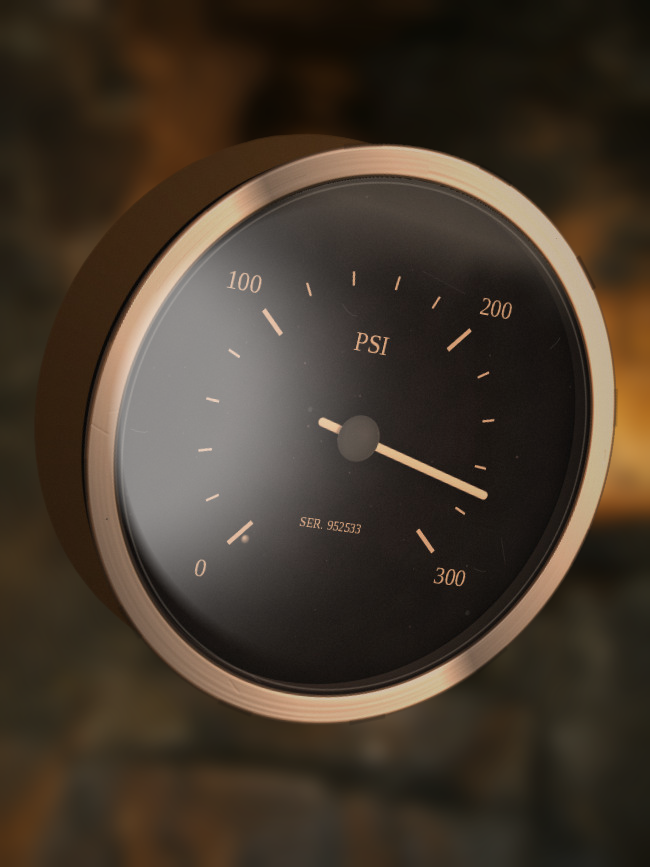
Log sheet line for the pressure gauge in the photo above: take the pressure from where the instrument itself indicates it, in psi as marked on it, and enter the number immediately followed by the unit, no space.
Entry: 270psi
